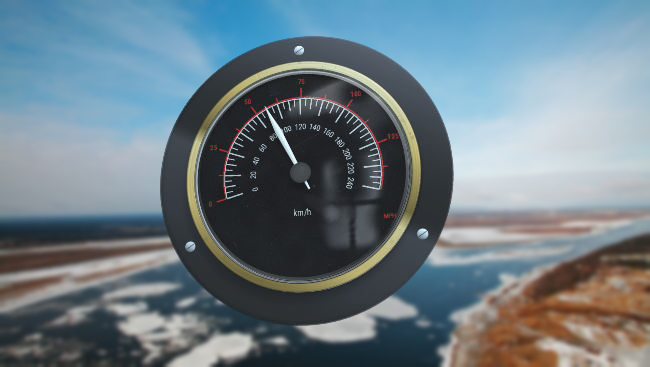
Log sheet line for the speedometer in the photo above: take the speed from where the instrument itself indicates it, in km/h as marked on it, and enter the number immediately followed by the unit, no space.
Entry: 90km/h
